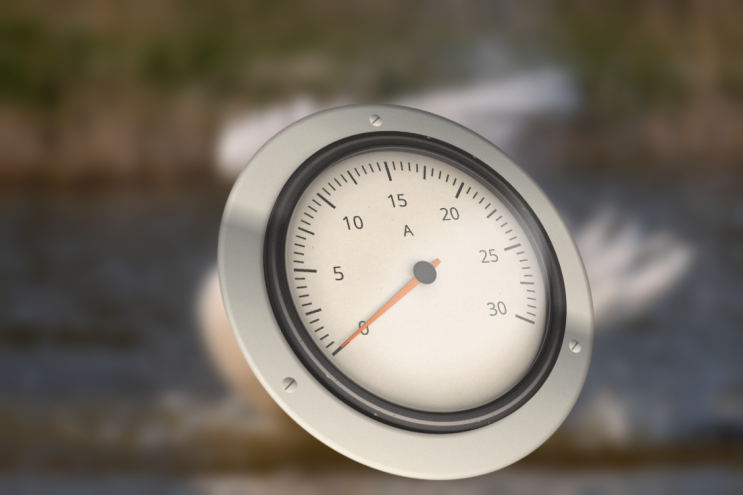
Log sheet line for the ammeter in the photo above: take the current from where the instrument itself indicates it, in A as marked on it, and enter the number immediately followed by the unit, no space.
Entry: 0A
